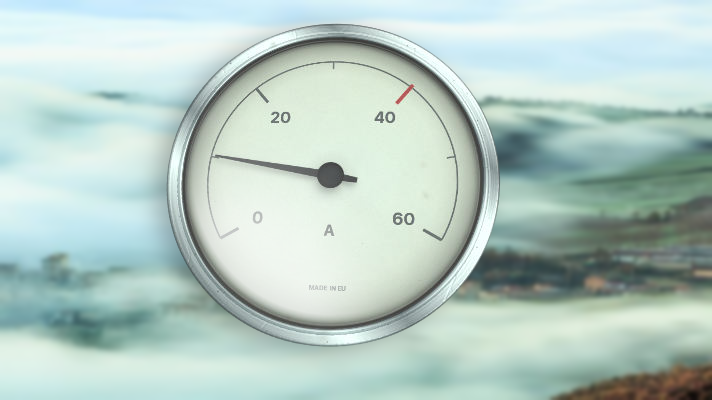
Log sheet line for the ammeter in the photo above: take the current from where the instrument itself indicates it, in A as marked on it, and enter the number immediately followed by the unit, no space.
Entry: 10A
